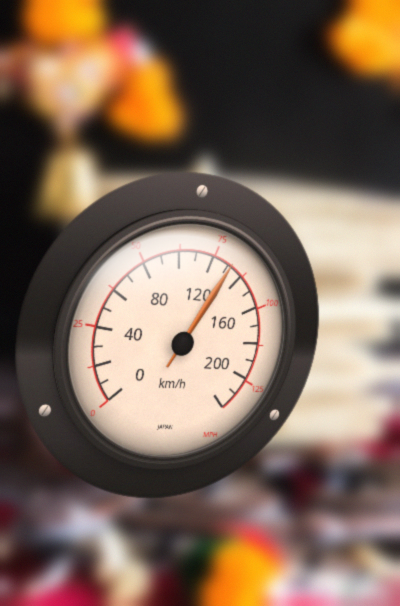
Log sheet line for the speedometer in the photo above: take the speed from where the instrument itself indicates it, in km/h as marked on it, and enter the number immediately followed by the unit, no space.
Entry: 130km/h
